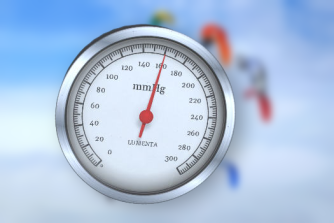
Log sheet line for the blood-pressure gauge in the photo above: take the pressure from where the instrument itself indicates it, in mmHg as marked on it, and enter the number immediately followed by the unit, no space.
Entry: 160mmHg
